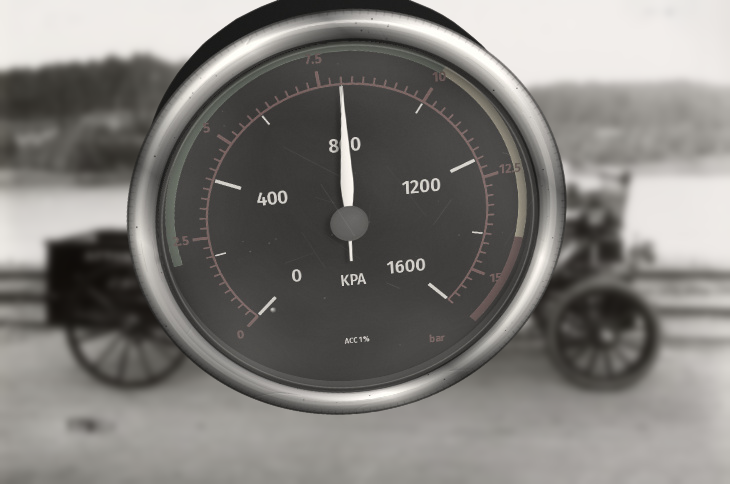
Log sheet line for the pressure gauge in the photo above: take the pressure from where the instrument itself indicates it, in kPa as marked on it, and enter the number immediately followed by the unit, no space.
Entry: 800kPa
